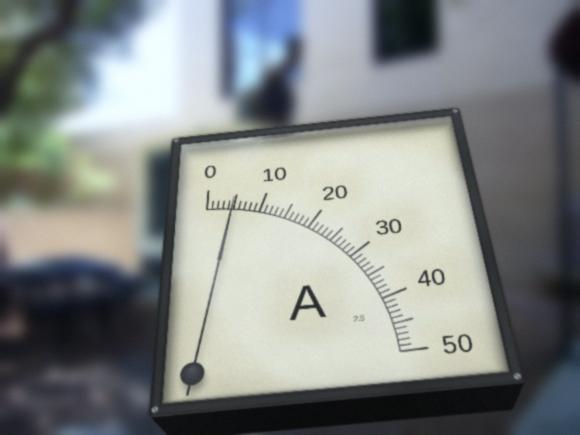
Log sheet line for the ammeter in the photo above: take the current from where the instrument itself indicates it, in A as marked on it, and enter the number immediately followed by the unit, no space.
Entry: 5A
